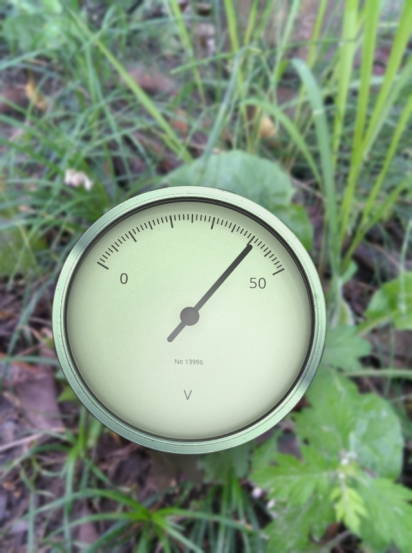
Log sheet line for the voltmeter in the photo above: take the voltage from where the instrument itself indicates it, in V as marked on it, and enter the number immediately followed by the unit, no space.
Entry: 41V
